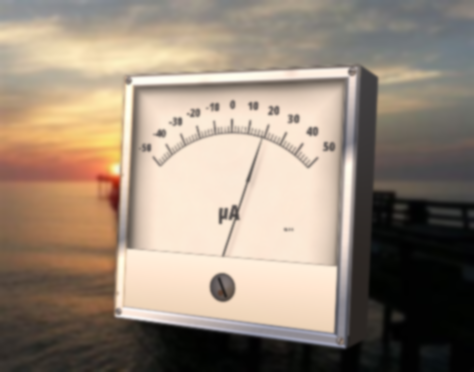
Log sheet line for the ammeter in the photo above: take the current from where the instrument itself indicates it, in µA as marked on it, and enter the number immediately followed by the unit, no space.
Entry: 20µA
